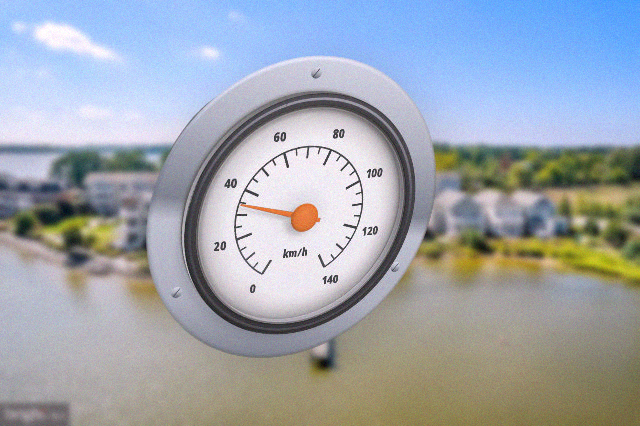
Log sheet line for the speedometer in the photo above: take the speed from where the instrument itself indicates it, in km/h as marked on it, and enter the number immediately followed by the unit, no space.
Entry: 35km/h
